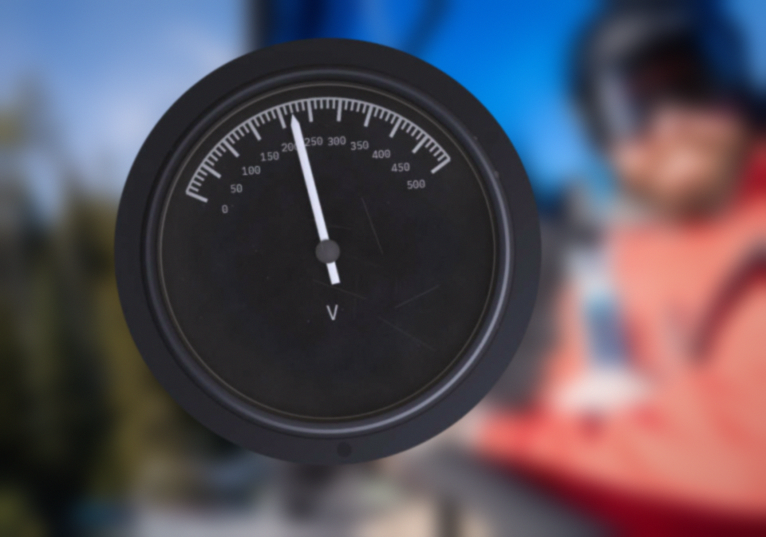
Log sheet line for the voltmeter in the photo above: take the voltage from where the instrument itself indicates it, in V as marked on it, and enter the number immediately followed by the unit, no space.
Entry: 220V
